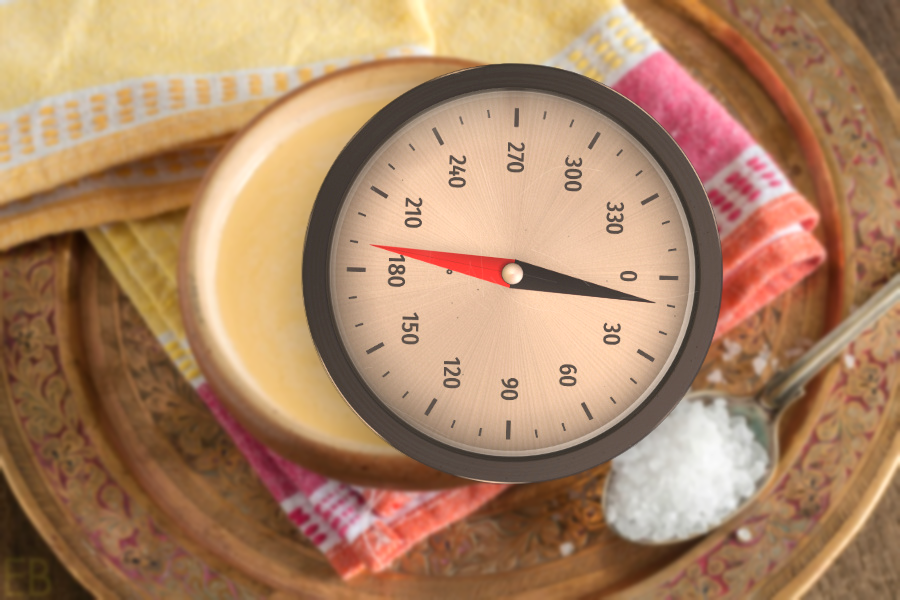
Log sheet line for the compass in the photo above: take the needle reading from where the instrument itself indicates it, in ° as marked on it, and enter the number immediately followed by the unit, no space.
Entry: 190°
